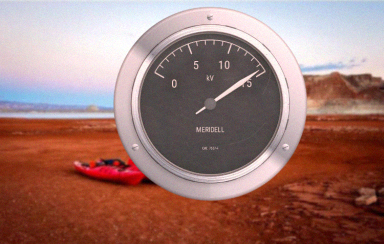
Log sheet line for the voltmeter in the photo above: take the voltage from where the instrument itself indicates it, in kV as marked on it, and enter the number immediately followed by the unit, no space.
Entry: 14.5kV
